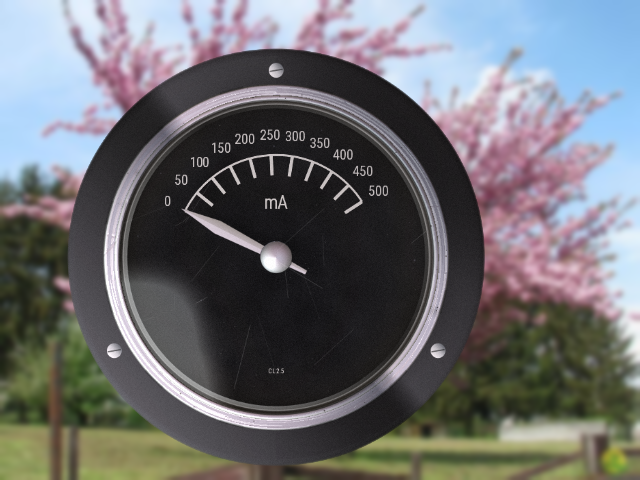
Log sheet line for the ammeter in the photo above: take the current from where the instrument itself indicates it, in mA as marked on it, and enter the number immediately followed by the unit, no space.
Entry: 0mA
